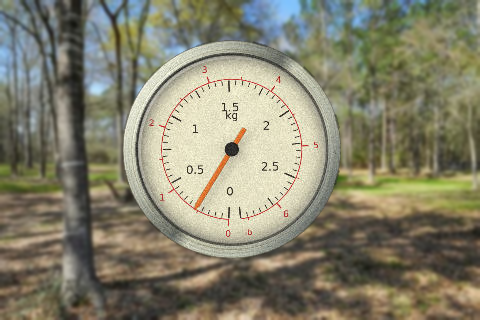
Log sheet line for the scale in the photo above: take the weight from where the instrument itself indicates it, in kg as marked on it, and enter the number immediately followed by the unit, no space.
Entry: 0.25kg
